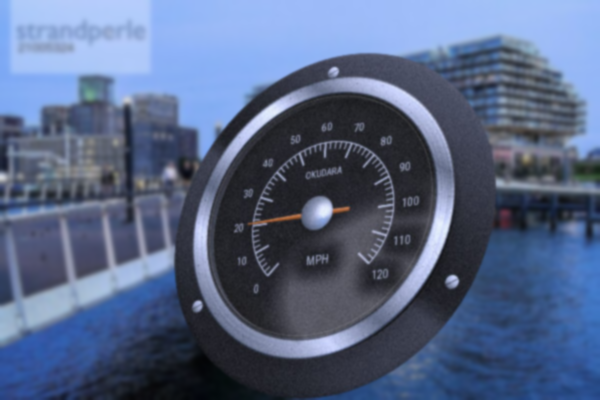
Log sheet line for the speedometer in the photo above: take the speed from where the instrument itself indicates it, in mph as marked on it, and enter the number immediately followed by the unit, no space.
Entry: 20mph
